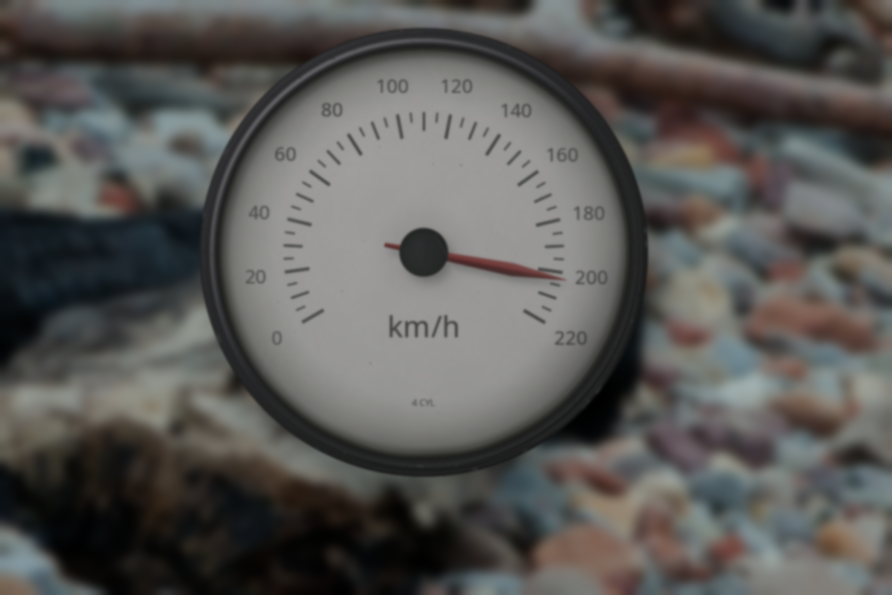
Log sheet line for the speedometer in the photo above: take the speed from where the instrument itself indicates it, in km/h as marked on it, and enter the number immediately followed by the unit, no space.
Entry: 202.5km/h
